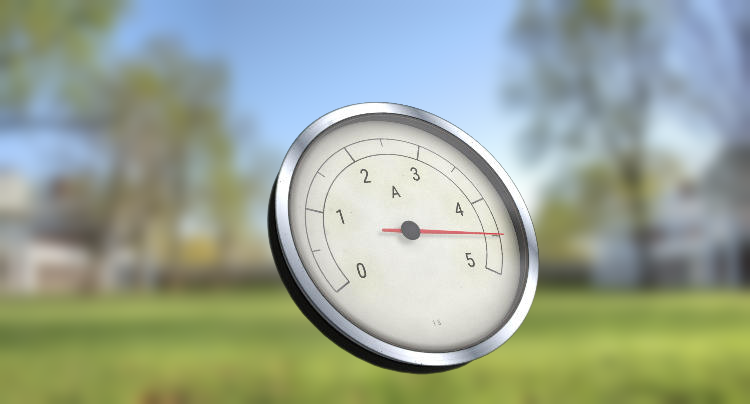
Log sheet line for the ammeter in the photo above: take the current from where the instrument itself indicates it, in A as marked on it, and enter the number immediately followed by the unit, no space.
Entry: 4.5A
